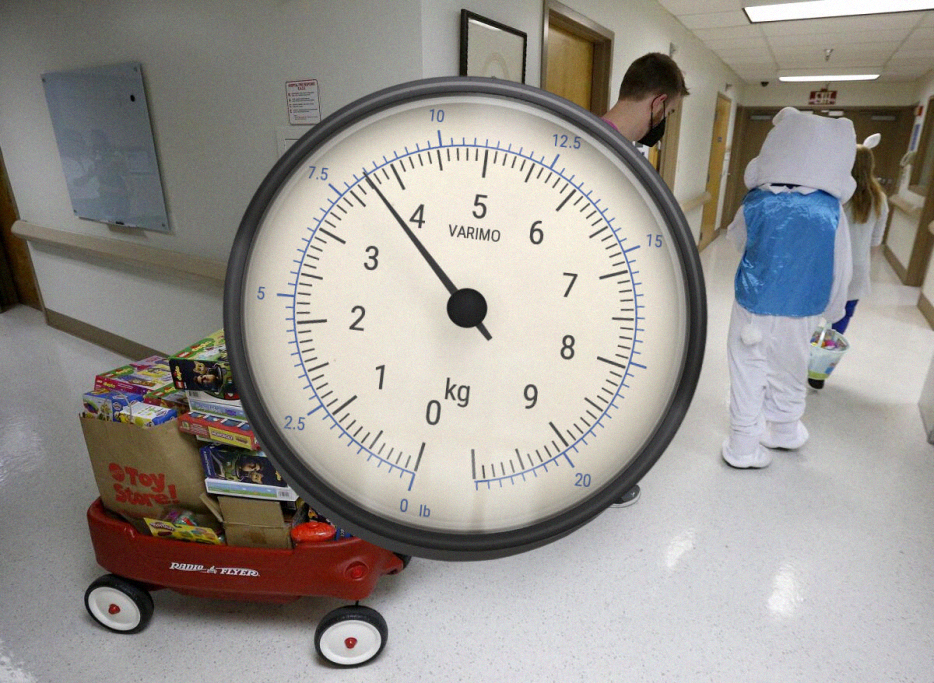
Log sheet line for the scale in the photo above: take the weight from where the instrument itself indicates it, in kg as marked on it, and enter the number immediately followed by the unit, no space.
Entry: 3.7kg
